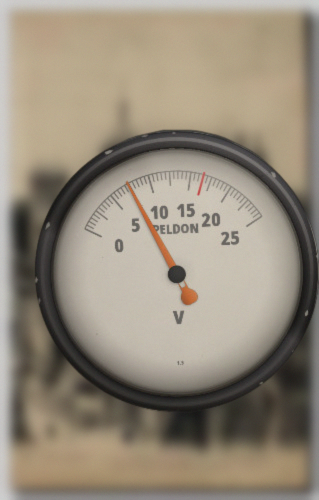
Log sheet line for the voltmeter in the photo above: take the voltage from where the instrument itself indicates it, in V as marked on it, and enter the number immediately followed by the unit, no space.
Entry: 7.5V
